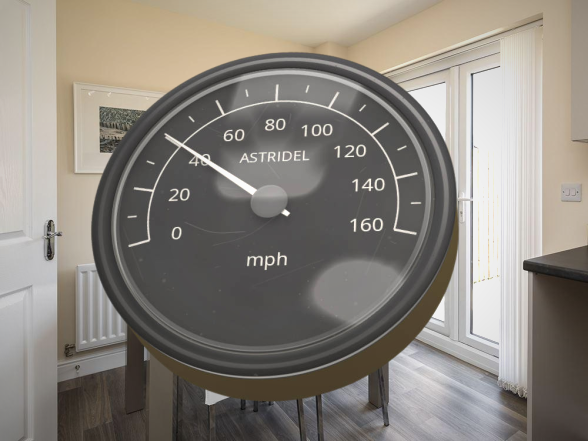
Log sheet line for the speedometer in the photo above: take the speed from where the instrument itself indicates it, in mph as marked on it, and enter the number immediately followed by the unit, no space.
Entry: 40mph
